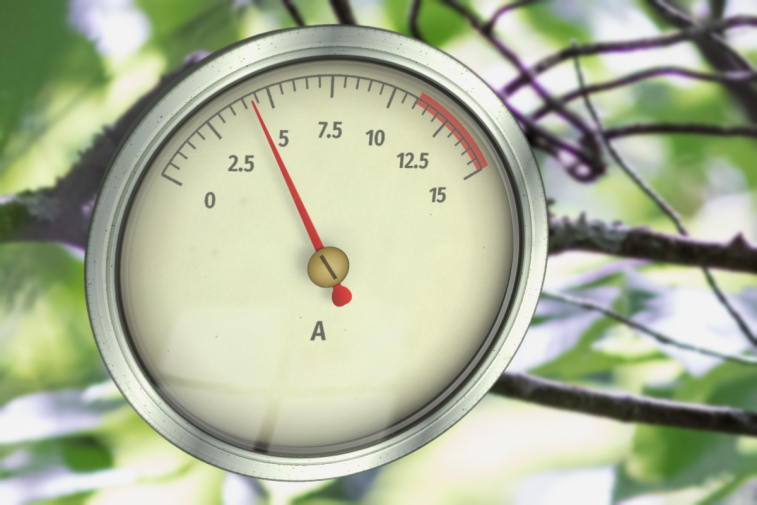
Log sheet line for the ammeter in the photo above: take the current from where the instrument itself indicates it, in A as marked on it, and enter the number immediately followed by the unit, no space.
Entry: 4.25A
